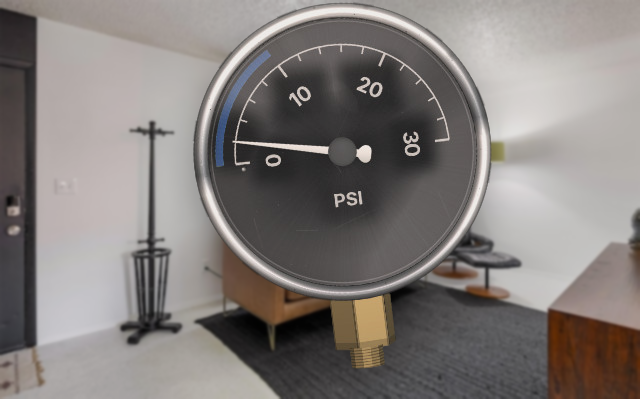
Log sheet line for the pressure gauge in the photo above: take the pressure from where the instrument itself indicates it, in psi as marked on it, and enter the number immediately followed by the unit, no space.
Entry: 2psi
